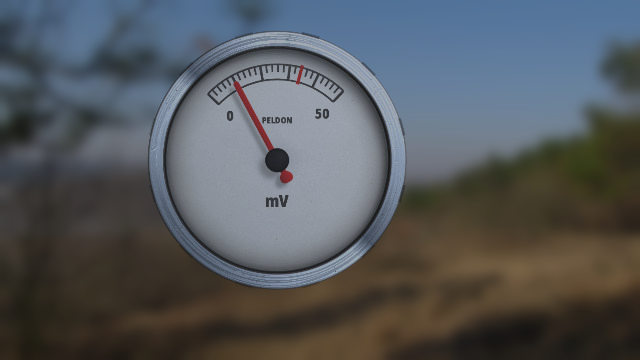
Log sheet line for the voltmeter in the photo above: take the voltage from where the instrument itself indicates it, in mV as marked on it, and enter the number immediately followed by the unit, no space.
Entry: 10mV
